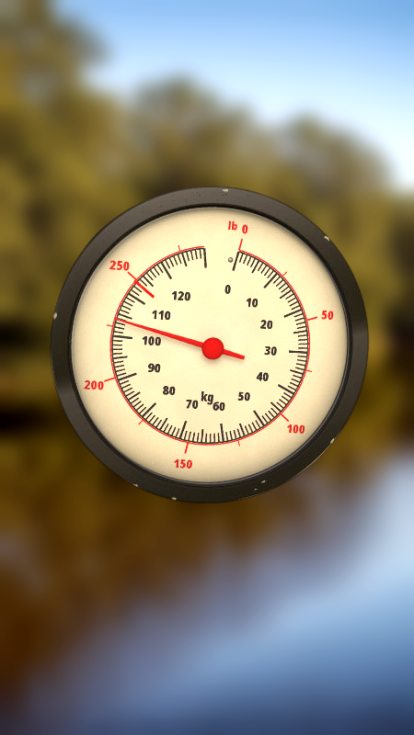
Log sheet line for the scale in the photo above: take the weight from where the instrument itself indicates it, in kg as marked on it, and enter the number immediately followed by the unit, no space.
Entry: 104kg
